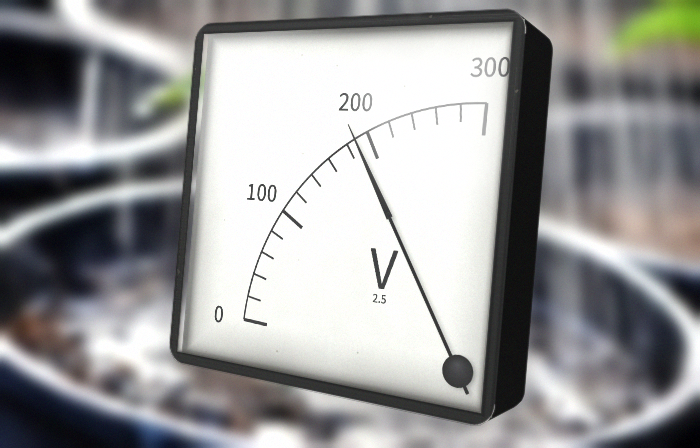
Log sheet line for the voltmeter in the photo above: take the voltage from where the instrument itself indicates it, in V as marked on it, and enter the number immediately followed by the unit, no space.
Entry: 190V
